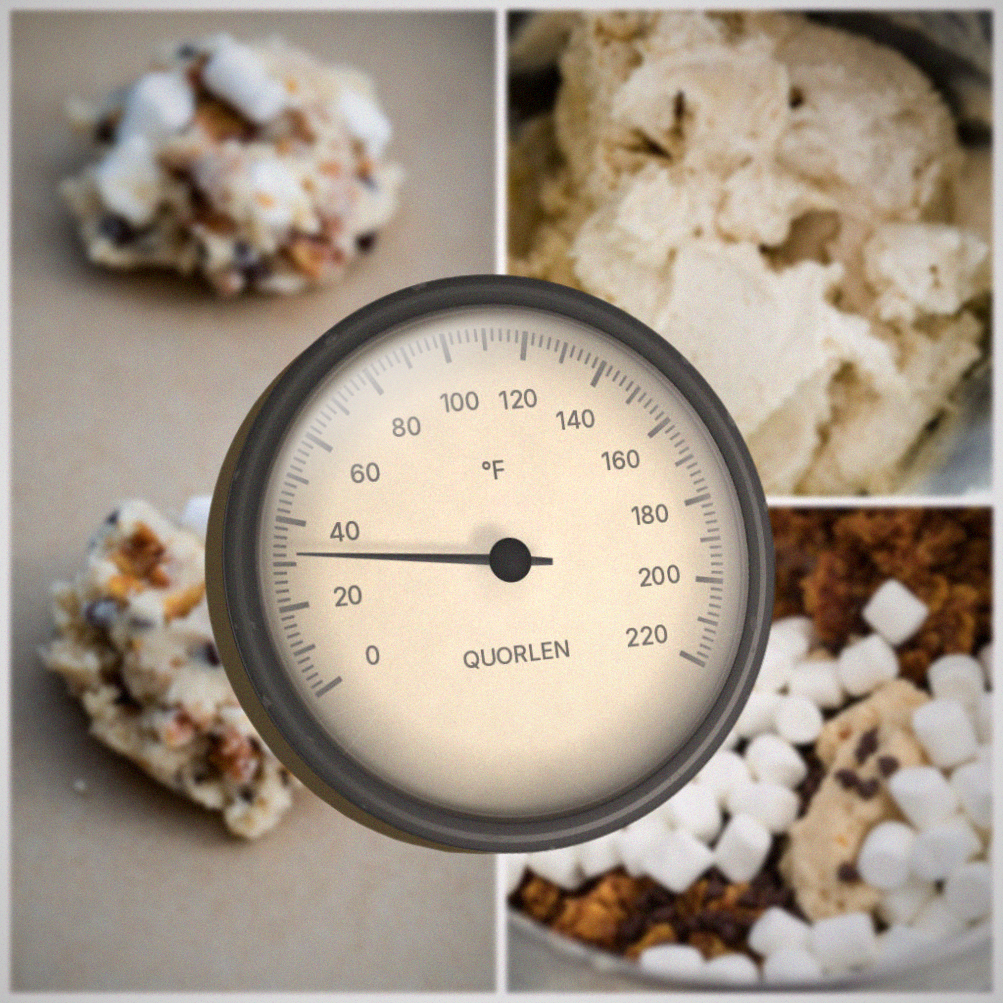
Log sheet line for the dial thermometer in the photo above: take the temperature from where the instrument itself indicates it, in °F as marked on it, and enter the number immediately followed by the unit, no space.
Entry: 32°F
